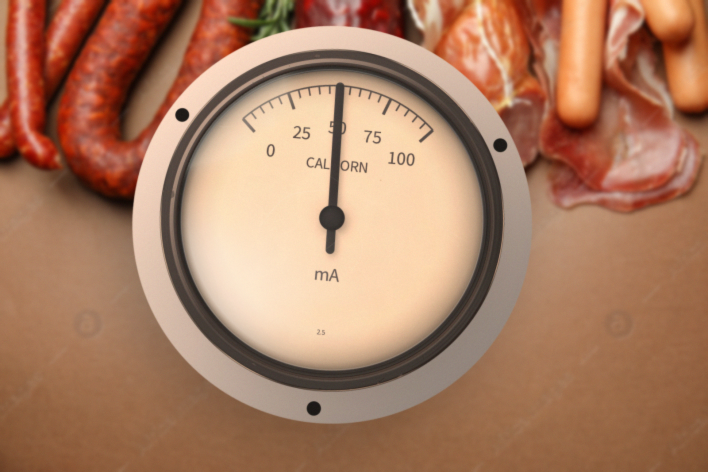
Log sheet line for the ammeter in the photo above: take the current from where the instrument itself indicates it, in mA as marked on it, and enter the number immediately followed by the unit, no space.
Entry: 50mA
